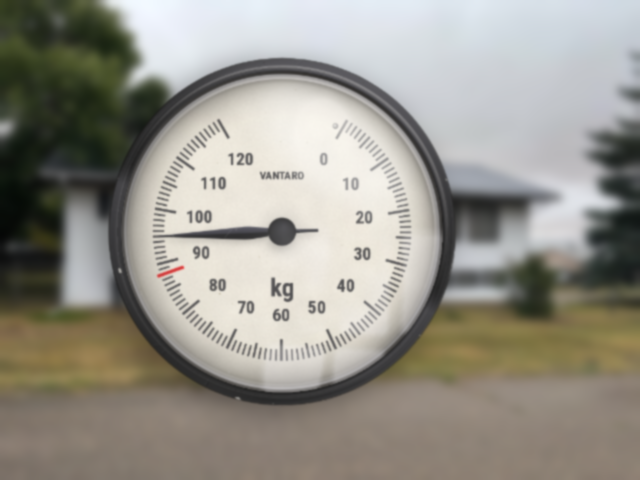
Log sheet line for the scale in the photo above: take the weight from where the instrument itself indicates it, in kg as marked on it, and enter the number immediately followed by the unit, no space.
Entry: 95kg
